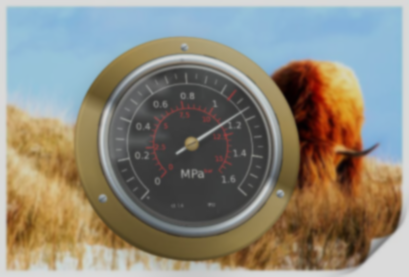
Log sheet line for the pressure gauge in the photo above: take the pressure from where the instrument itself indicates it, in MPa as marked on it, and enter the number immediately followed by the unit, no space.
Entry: 1.15MPa
